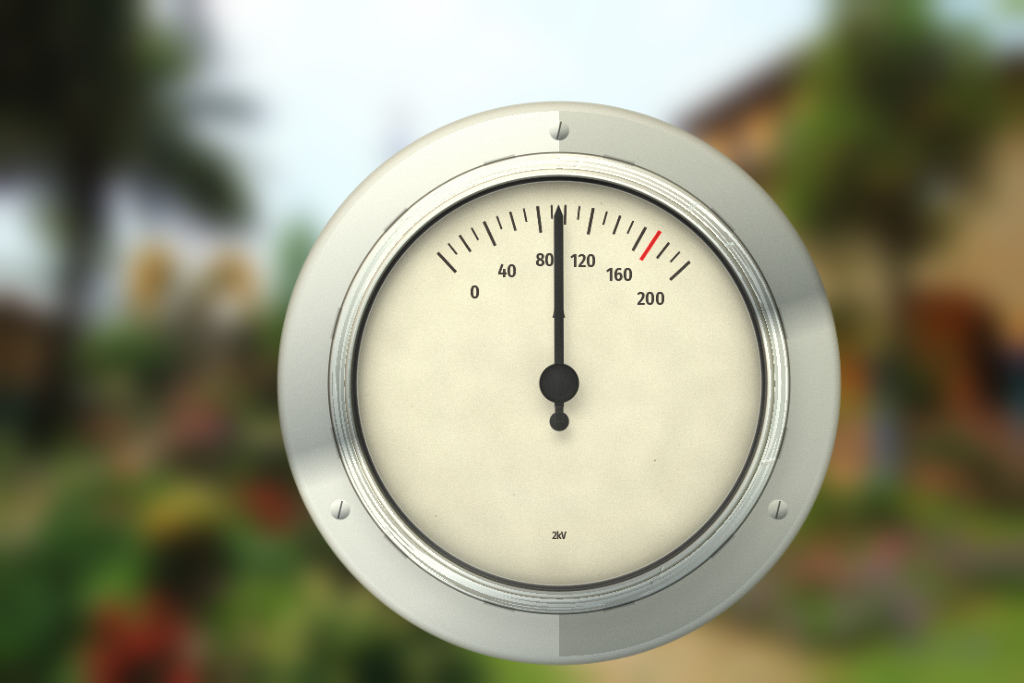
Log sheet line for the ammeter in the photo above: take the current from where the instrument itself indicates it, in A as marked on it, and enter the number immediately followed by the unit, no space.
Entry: 95A
